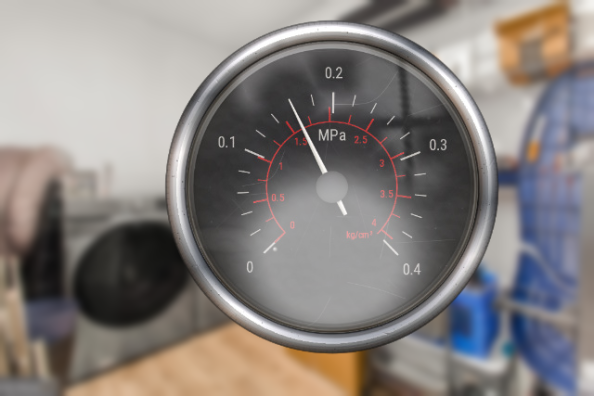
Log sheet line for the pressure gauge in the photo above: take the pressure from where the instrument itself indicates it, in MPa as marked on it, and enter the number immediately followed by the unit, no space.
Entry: 0.16MPa
